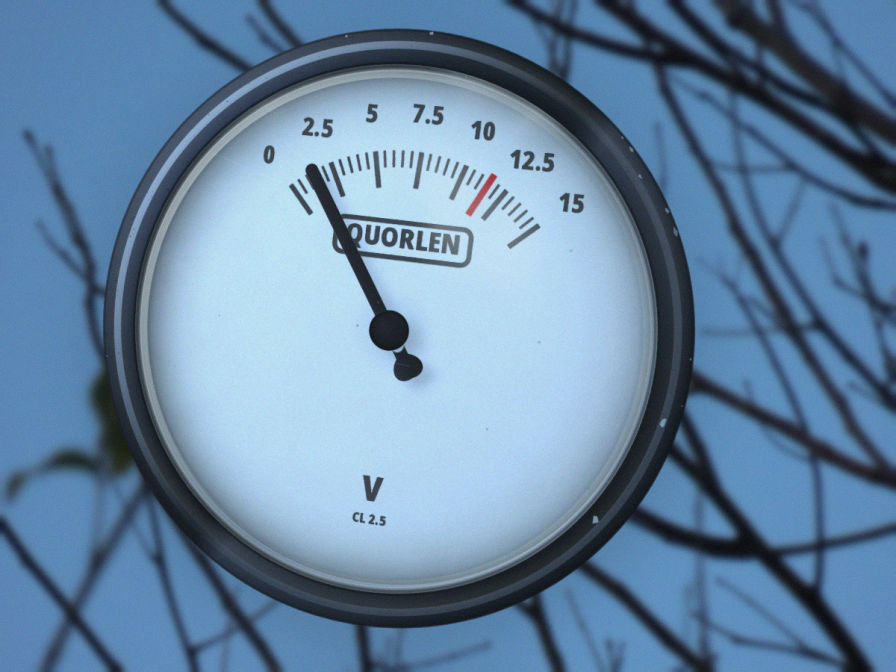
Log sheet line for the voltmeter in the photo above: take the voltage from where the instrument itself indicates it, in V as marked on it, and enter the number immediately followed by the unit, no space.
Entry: 1.5V
